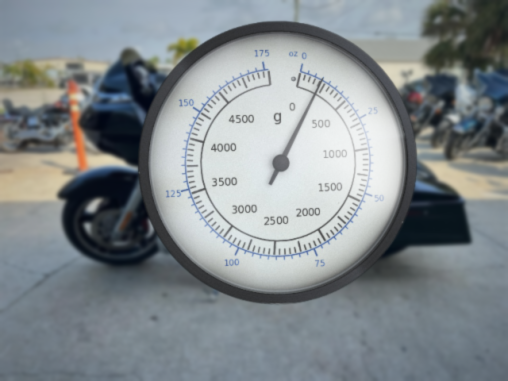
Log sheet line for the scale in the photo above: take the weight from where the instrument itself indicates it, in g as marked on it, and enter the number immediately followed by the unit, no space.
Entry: 200g
